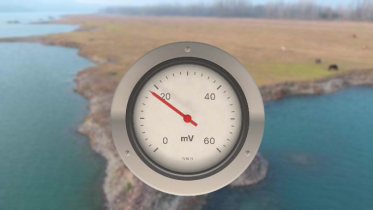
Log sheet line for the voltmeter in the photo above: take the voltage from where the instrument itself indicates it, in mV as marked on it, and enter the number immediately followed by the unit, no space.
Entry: 18mV
